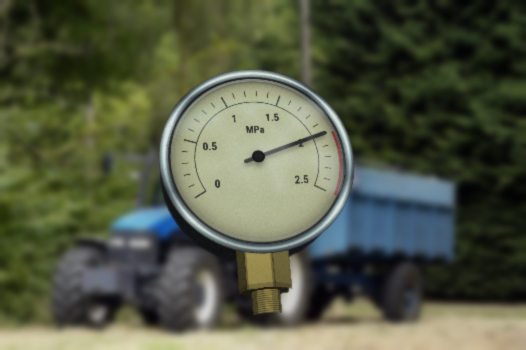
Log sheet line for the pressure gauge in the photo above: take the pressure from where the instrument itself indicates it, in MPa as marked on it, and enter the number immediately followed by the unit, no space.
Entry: 2MPa
